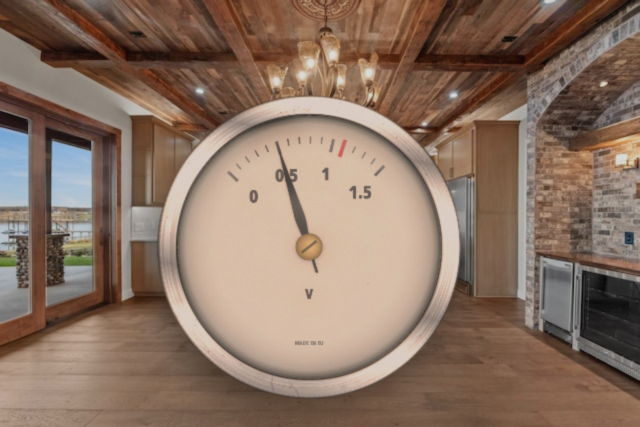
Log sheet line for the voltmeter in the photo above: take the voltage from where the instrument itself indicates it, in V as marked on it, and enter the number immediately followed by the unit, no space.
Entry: 0.5V
